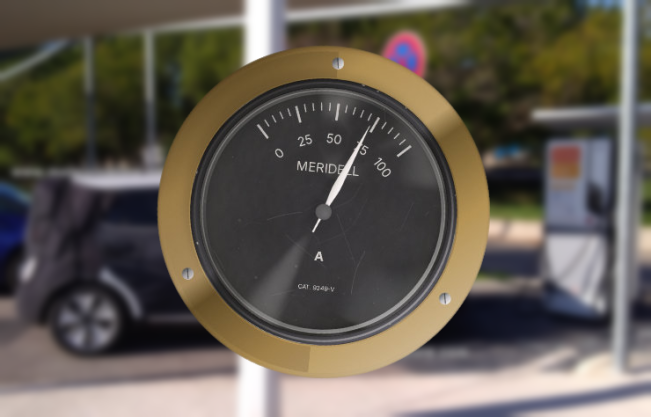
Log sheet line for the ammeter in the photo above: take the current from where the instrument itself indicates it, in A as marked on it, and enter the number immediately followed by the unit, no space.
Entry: 72.5A
